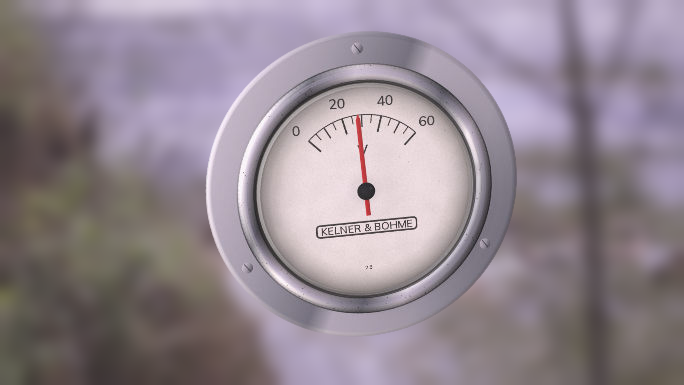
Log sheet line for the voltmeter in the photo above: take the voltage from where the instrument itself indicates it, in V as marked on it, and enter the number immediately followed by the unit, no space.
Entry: 27.5V
